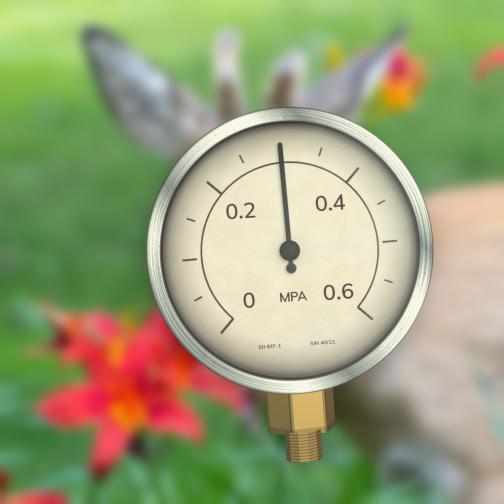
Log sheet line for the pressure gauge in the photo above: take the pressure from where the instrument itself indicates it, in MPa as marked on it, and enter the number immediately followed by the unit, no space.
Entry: 0.3MPa
